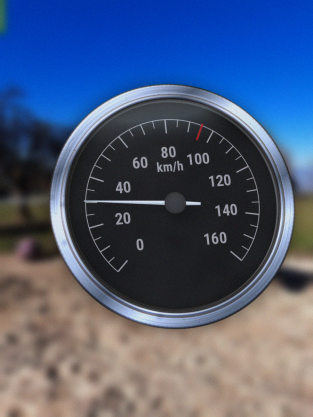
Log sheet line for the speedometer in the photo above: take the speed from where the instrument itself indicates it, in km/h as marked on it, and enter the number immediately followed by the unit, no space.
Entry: 30km/h
